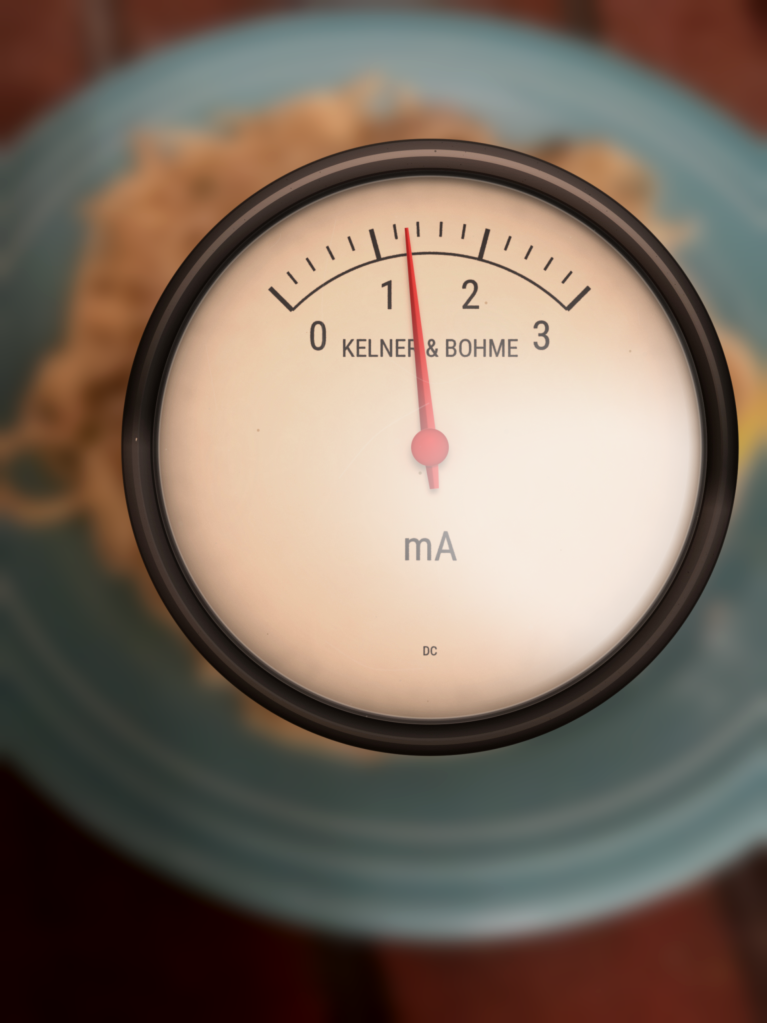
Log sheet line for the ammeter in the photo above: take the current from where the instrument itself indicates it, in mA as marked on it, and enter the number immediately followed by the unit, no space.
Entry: 1.3mA
